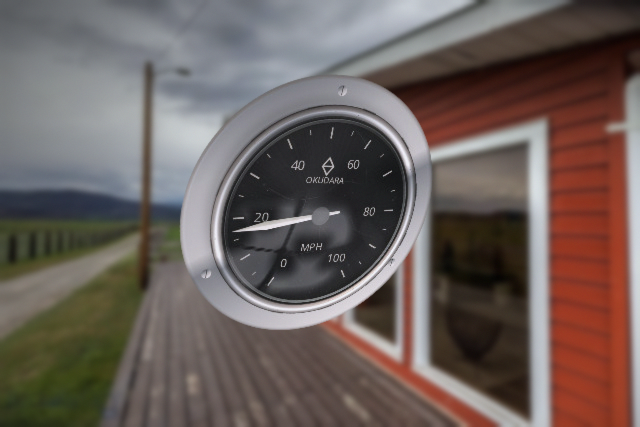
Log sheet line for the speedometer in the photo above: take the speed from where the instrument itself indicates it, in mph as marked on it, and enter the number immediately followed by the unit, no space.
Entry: 17.5mph
